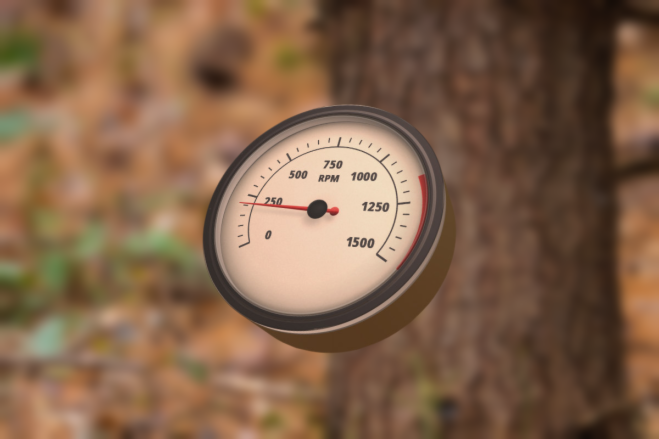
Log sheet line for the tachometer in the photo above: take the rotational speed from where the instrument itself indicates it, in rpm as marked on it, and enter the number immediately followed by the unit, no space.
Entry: 200rpm
